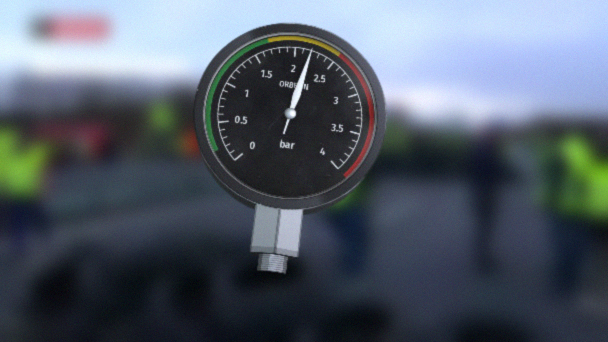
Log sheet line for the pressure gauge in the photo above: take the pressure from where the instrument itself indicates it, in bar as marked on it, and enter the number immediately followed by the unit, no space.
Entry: 2.2bar
